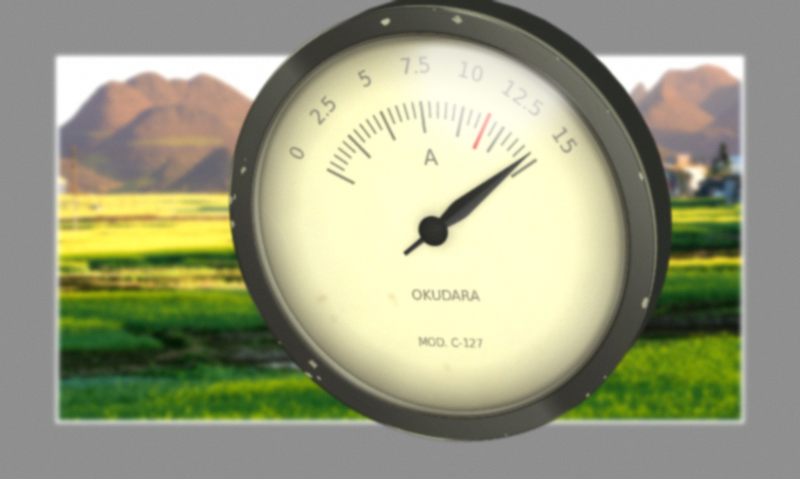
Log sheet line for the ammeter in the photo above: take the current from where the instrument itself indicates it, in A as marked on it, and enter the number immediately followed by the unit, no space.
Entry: 14.5A
